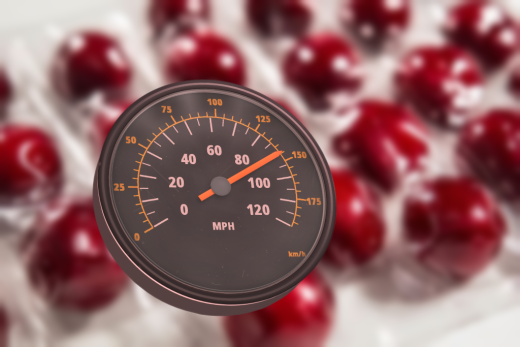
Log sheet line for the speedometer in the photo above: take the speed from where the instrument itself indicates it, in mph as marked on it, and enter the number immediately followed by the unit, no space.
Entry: 90mph
